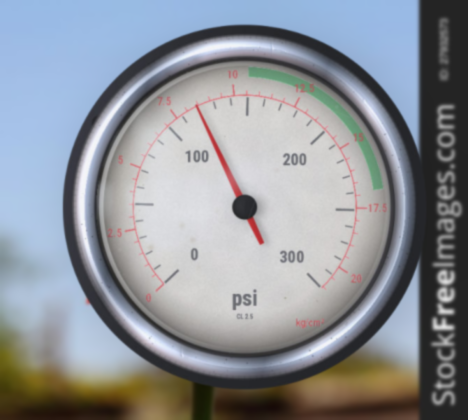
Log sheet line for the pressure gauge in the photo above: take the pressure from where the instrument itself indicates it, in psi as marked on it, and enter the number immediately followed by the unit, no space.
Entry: 120psi
